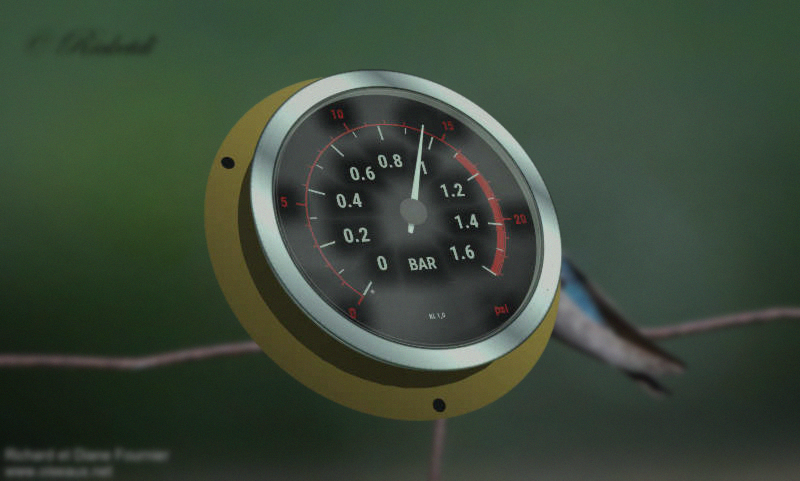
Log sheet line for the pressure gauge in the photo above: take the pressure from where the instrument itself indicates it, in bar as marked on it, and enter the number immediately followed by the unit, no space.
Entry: 0.95bar
